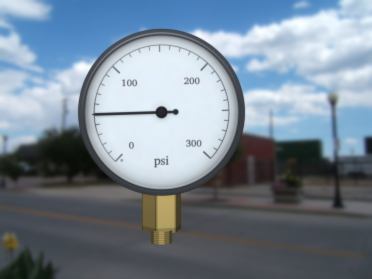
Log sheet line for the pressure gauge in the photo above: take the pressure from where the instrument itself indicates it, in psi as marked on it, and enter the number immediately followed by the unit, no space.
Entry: 50psi
